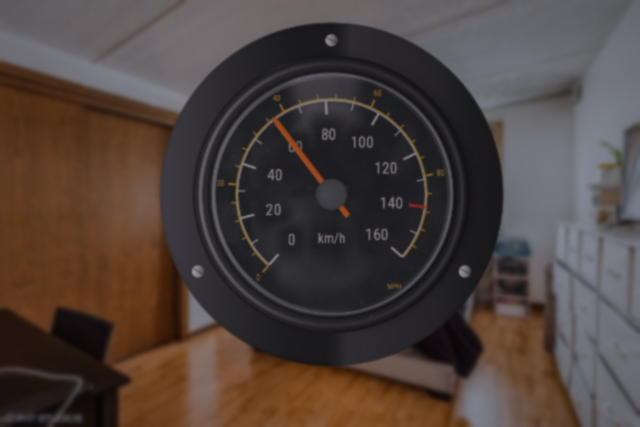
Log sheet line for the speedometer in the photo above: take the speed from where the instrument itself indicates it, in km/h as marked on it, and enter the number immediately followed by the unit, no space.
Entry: 60km/h
